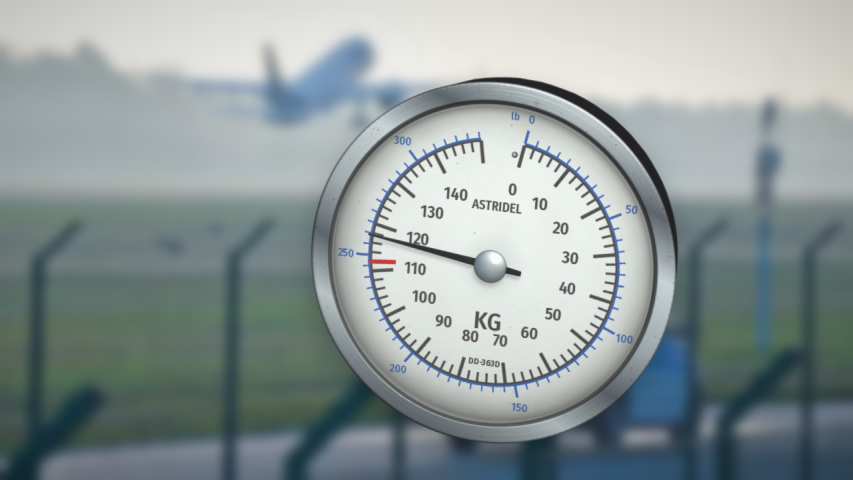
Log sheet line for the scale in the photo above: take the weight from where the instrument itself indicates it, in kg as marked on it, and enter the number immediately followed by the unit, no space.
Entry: 118kg
